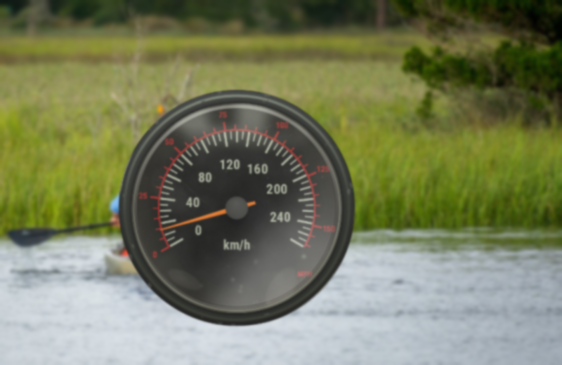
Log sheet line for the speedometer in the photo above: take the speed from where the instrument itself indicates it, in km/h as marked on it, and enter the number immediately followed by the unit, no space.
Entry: 15km/h
